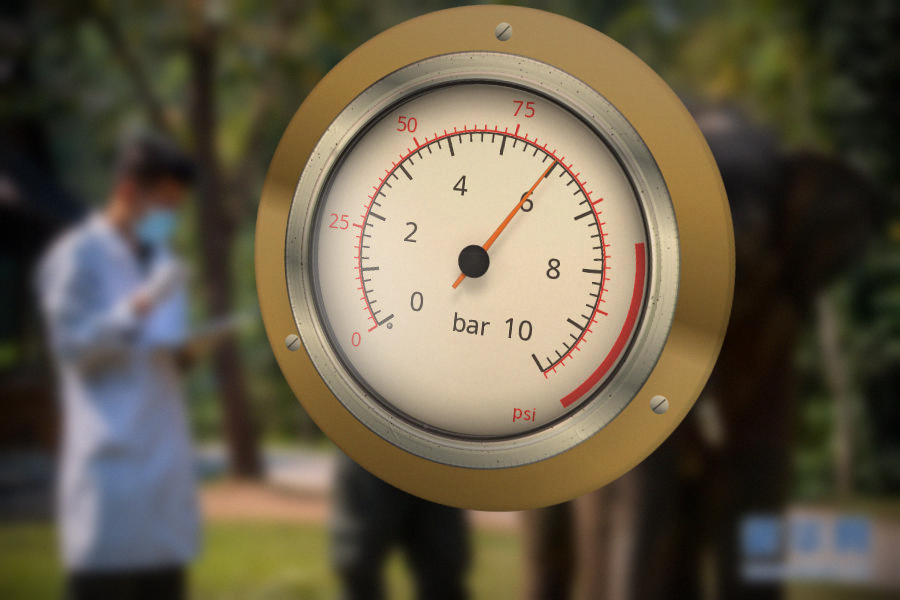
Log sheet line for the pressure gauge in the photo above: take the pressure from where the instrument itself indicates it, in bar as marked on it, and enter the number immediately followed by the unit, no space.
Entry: 6bar
